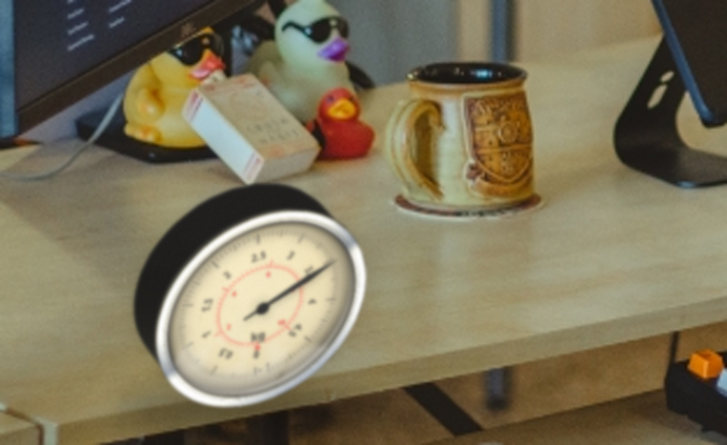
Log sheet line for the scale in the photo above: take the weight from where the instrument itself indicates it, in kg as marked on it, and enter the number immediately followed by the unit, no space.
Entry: 3.5kg
